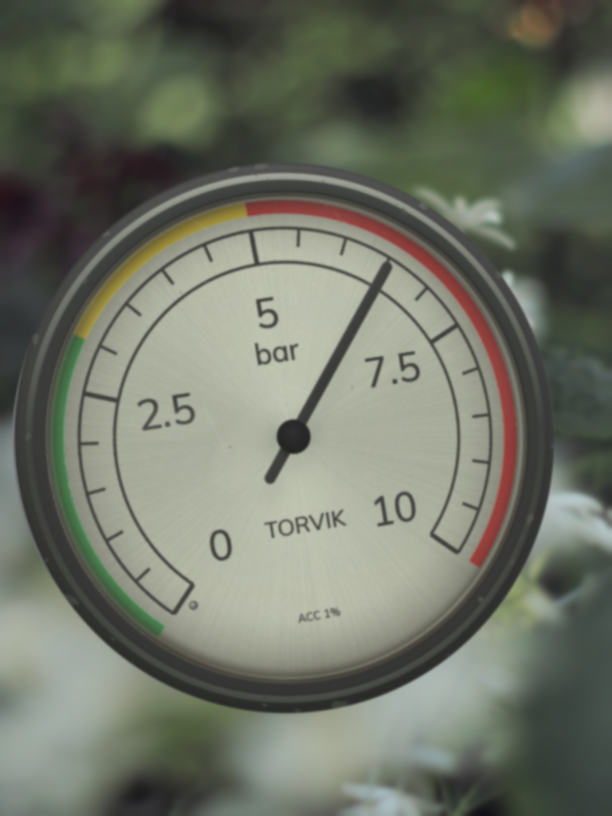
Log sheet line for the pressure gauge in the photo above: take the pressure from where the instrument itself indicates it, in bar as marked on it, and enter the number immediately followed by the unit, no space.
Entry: 6.5bar
